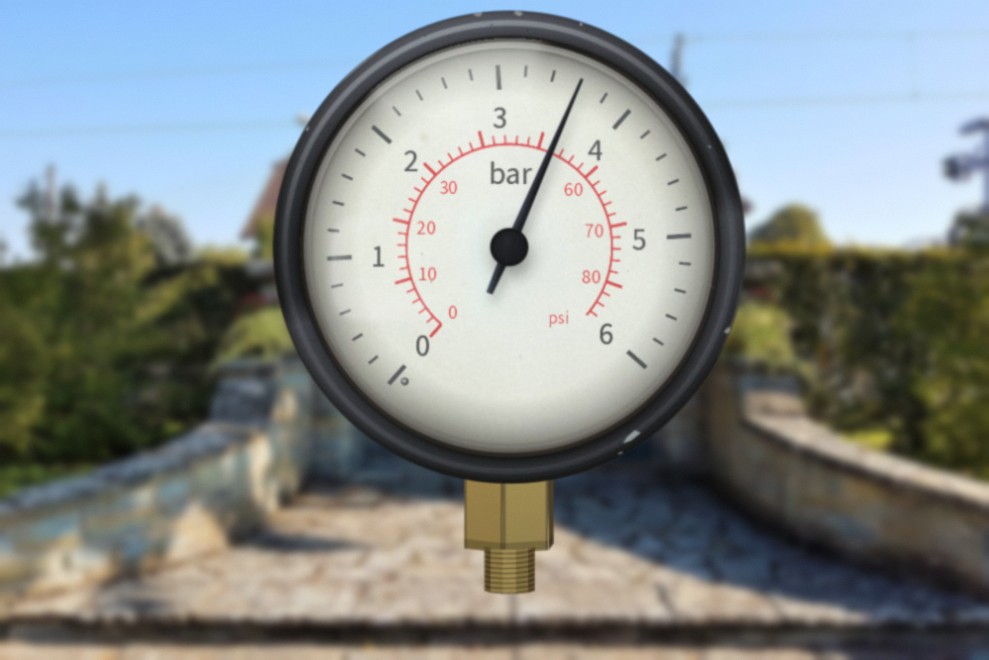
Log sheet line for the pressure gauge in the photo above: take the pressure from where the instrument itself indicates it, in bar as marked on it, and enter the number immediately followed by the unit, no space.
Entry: 3.6bar
